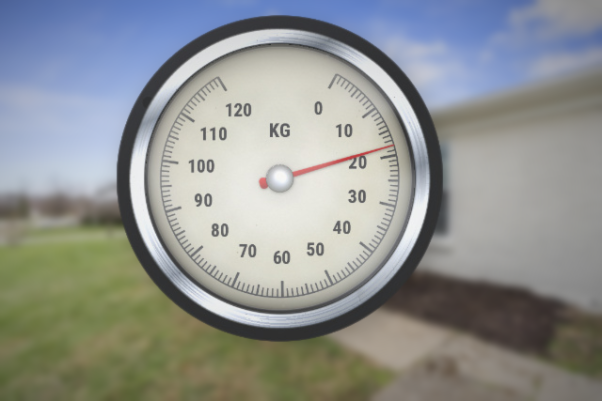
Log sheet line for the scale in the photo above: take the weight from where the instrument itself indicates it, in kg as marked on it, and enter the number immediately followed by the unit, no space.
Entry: 18kg
